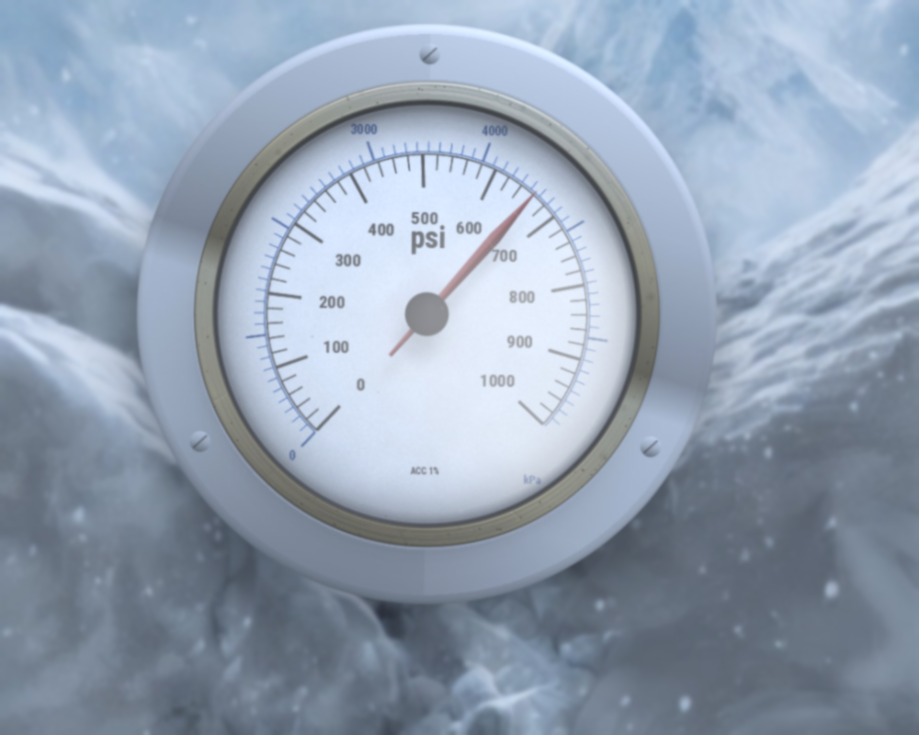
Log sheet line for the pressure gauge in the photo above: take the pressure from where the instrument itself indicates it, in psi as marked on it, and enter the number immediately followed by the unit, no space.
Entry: 660psi
